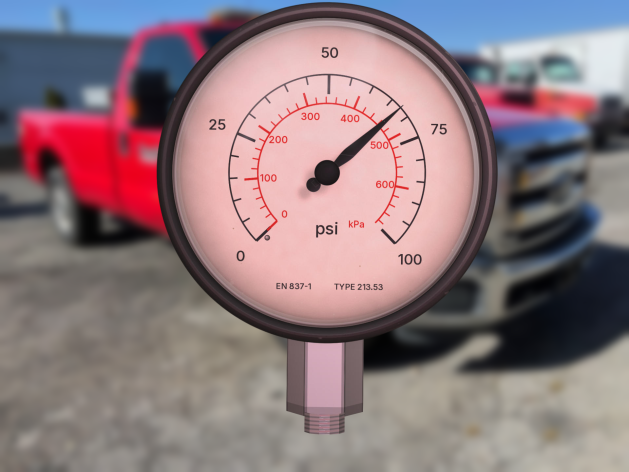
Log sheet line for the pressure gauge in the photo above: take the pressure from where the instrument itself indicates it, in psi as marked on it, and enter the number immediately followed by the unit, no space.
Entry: 67.5psi
